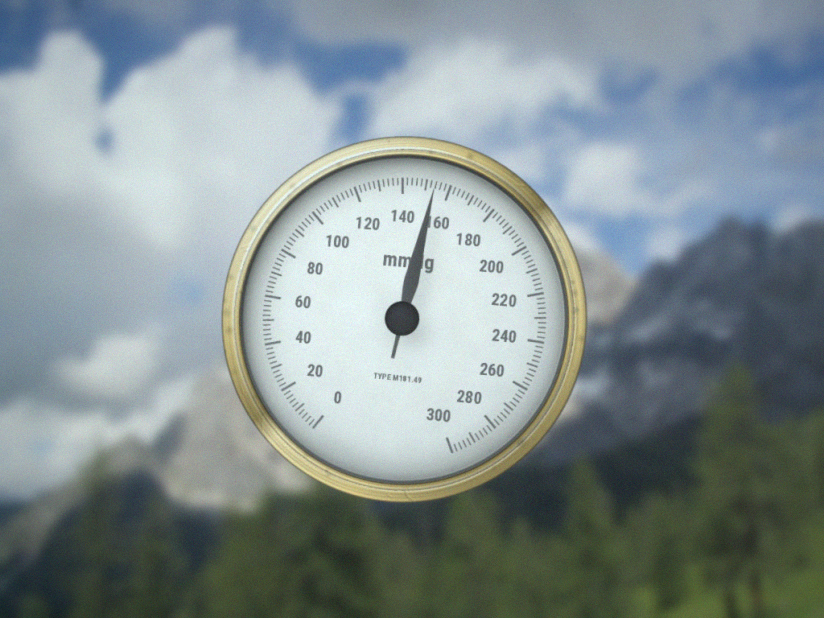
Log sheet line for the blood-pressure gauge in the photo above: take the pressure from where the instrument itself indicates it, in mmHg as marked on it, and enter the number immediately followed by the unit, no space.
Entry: 154mmHg
